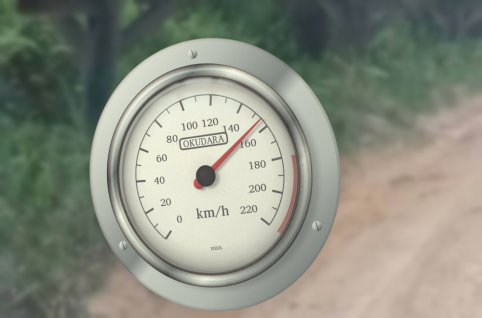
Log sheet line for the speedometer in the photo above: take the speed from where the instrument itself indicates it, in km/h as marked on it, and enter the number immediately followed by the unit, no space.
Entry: 155km/h
